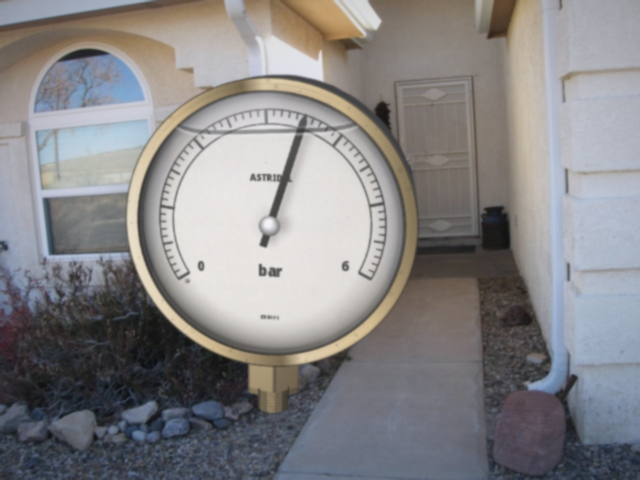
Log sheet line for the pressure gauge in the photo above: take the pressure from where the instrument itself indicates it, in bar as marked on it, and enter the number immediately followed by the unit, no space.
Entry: 3.5bar
